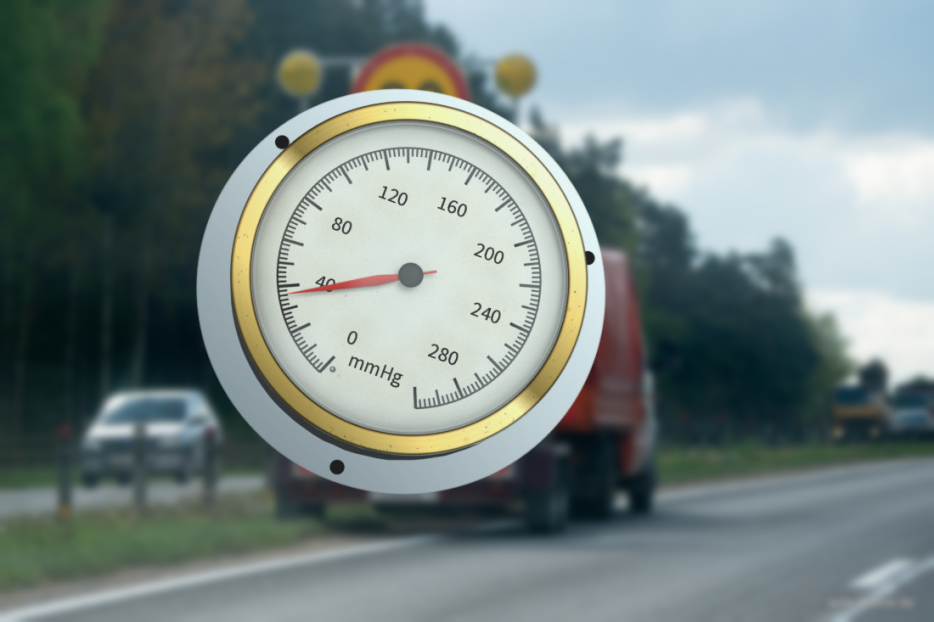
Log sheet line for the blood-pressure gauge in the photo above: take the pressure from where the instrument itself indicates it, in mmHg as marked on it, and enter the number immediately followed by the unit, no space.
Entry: 36mmHg
